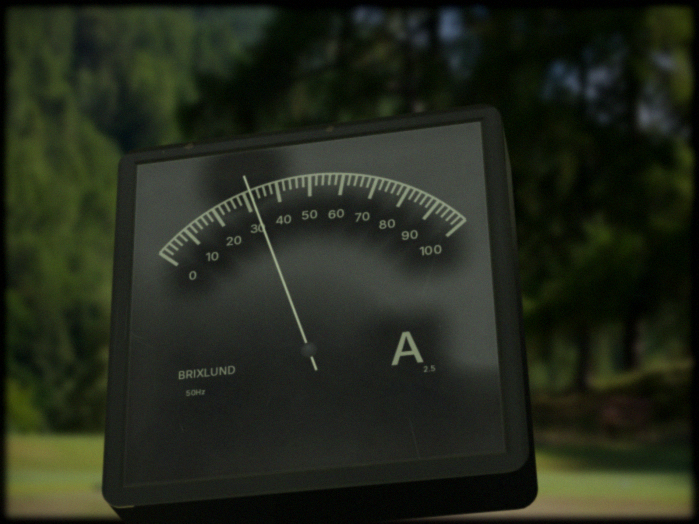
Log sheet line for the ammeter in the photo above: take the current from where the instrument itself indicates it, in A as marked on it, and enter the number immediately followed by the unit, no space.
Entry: 32A
